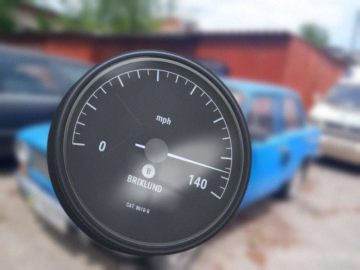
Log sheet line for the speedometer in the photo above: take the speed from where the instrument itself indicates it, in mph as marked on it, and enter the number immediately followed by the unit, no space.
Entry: 127.5mph
